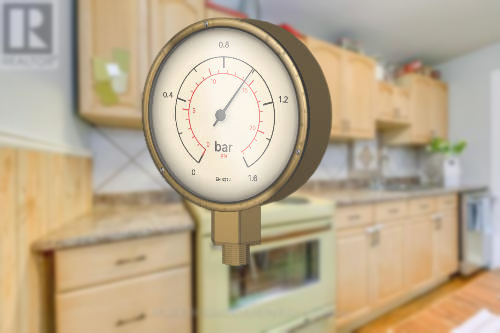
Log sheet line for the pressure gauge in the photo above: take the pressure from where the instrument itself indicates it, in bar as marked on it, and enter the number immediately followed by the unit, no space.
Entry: 1bar
